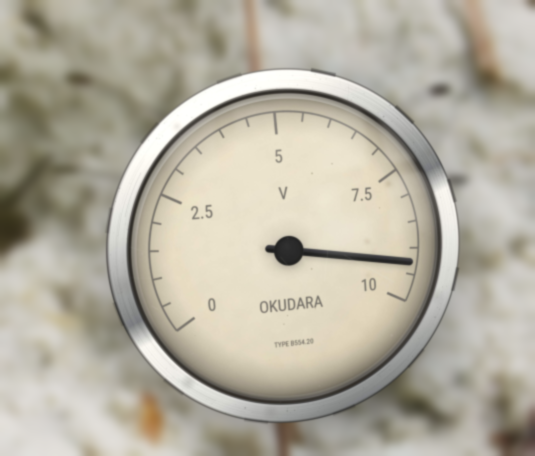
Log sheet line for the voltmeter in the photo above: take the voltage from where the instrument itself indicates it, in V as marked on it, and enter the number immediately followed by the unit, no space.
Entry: 9.25V
